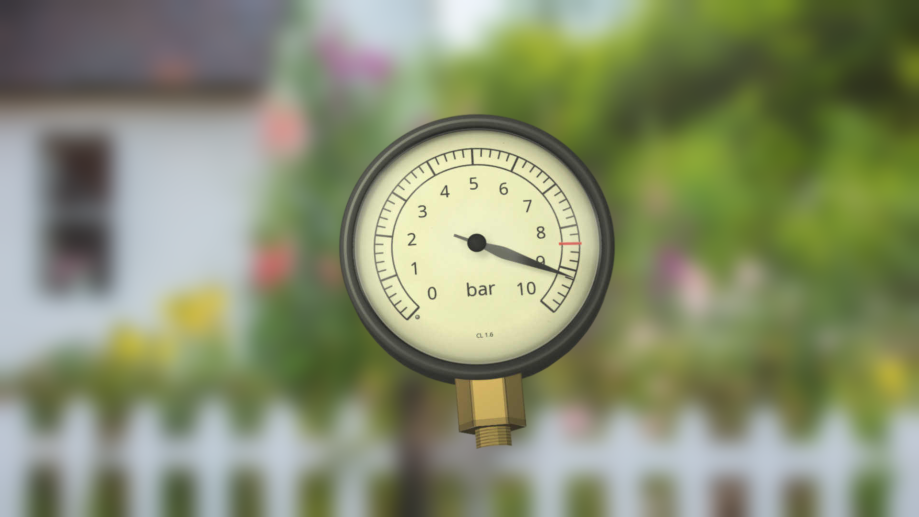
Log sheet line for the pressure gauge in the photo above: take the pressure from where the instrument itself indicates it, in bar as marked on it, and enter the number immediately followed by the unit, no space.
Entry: 9.2bar
